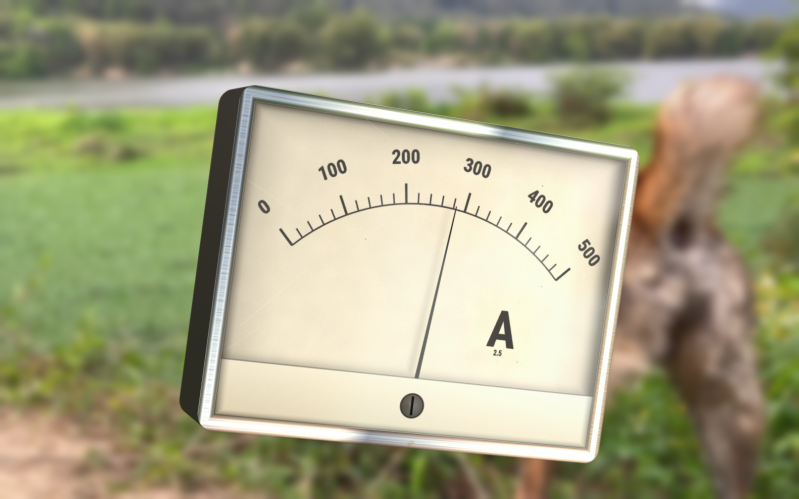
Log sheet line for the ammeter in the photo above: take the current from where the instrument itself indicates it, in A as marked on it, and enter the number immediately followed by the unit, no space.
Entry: 280A
